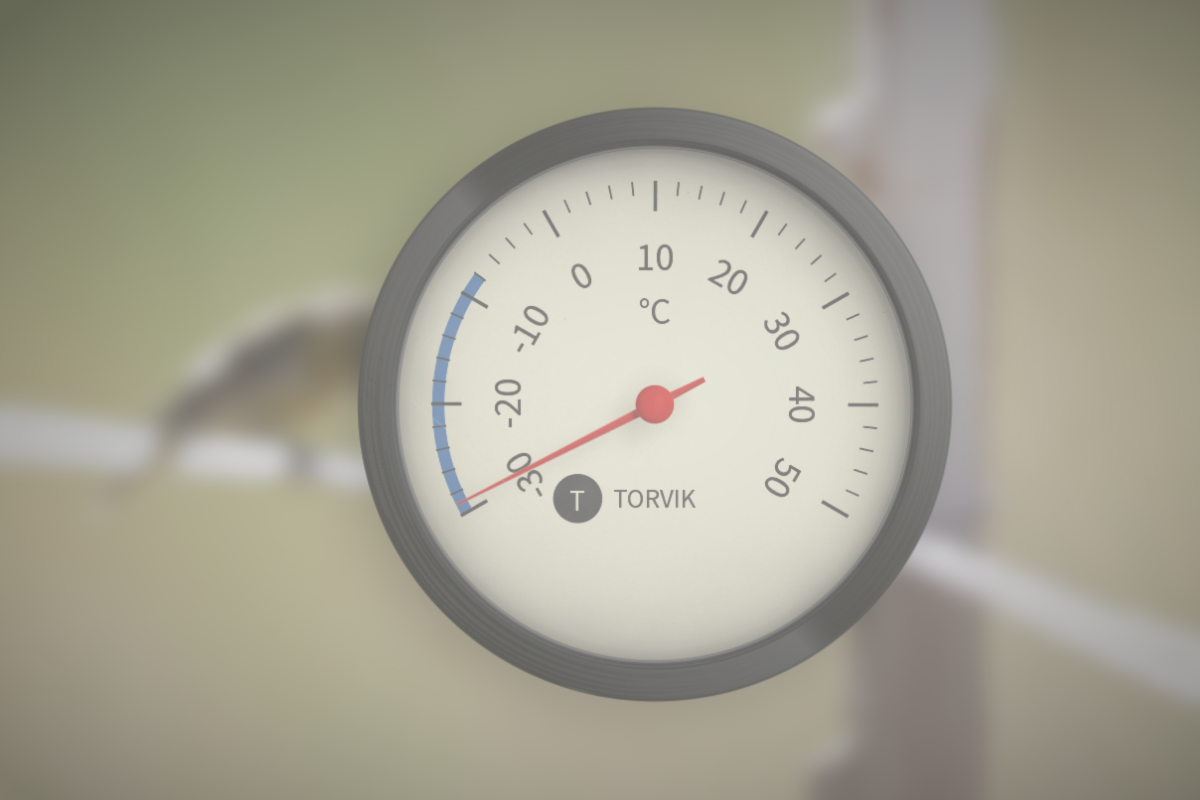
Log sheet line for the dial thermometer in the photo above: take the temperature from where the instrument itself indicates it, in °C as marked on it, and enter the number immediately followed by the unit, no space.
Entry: -29°C
